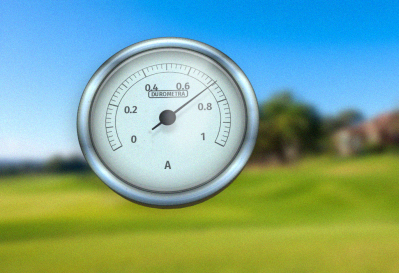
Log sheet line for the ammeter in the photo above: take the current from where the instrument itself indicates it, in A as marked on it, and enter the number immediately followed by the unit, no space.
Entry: 0.72A
